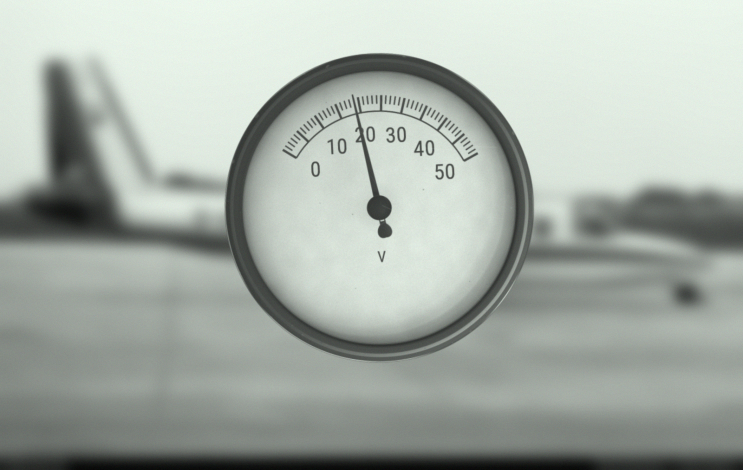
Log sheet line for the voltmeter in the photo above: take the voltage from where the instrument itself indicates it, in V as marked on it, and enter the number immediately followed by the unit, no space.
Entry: 19V
